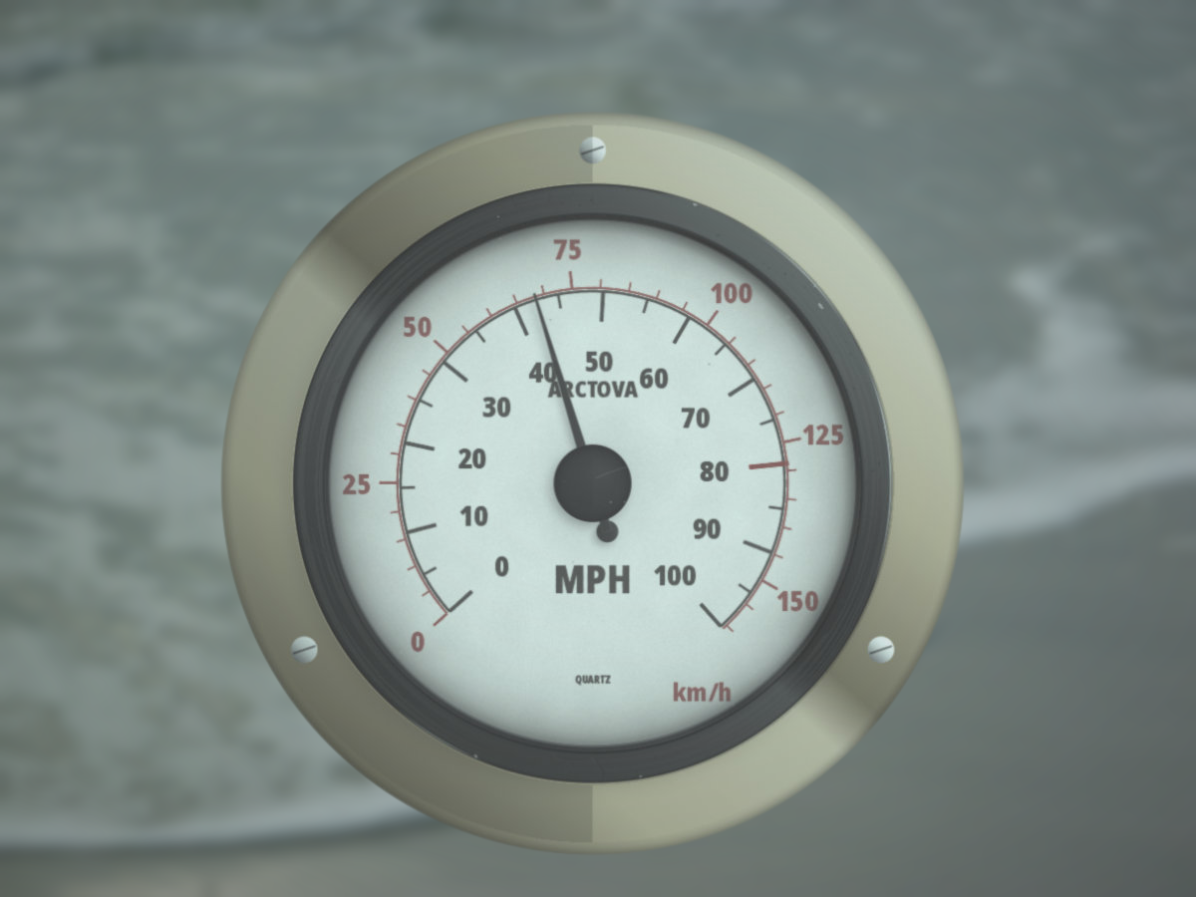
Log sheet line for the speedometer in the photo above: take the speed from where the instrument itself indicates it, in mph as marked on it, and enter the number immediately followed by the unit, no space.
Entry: 42.5mph
